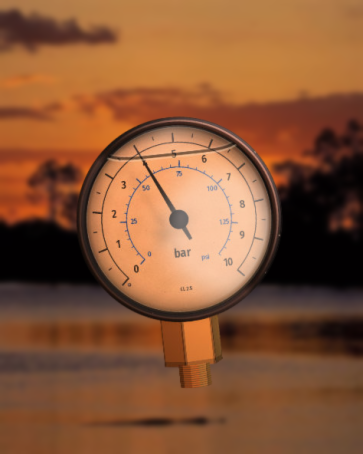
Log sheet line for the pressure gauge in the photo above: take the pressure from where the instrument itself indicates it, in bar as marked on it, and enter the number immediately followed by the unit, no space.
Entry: 4bar
